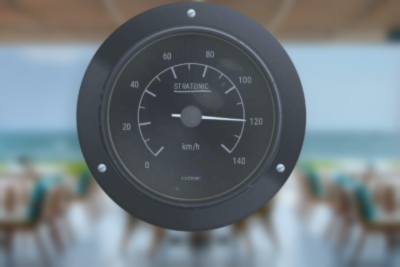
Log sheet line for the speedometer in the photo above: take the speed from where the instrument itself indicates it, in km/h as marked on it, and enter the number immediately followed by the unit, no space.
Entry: 120km/h
